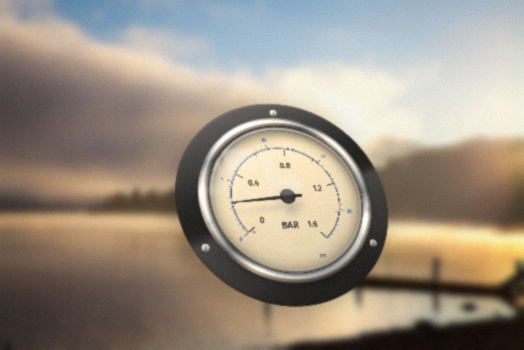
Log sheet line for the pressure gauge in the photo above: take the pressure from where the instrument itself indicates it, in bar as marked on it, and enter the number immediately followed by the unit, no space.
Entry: 0.2bar
